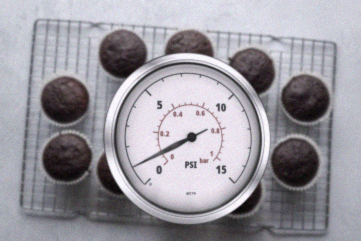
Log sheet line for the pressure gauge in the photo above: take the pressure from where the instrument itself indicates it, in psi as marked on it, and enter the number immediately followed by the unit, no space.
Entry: 1psi
